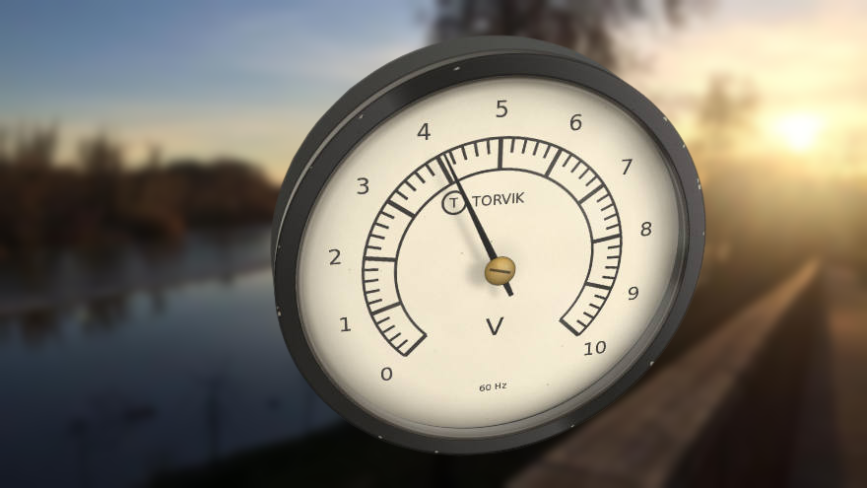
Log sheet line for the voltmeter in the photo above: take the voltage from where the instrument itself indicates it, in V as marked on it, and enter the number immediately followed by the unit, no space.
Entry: 4.1V
